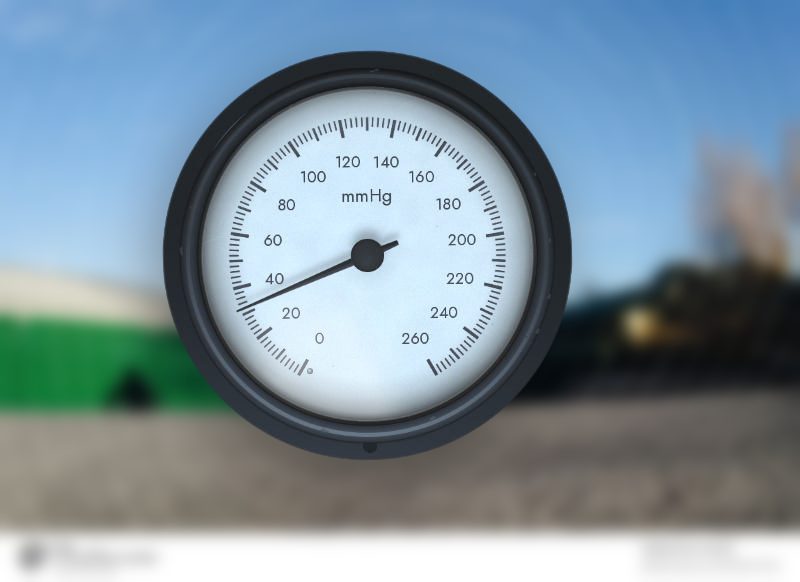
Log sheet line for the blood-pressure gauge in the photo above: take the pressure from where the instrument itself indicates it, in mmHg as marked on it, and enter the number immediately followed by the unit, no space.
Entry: 32mmHg
